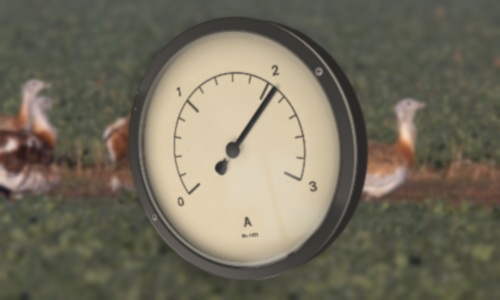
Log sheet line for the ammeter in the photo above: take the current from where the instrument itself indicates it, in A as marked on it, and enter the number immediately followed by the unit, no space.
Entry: 2.1A
